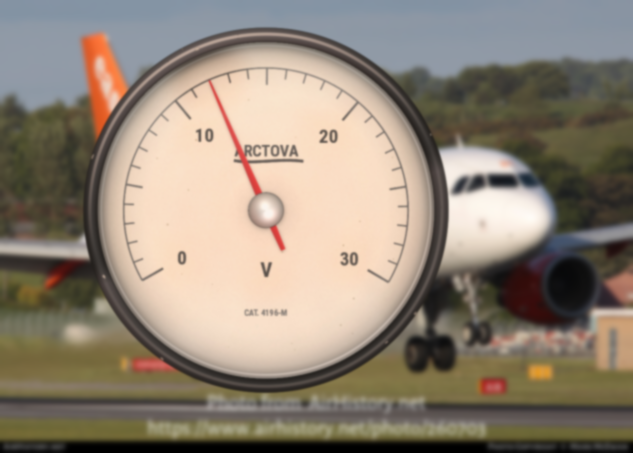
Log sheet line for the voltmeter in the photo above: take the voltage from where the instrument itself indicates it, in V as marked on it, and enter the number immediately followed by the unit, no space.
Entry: 12V
